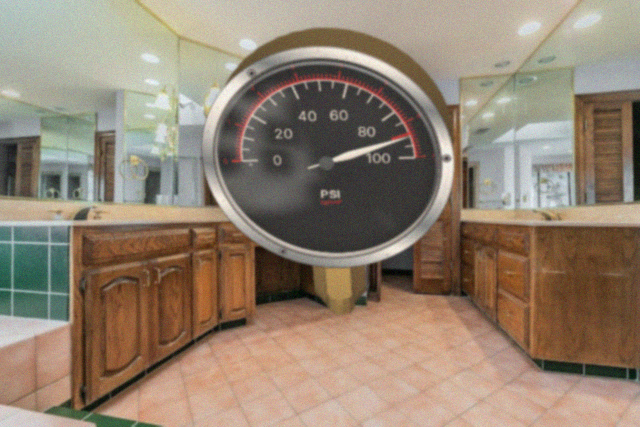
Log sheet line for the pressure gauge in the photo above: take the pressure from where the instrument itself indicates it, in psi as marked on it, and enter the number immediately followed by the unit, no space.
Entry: 90psi
